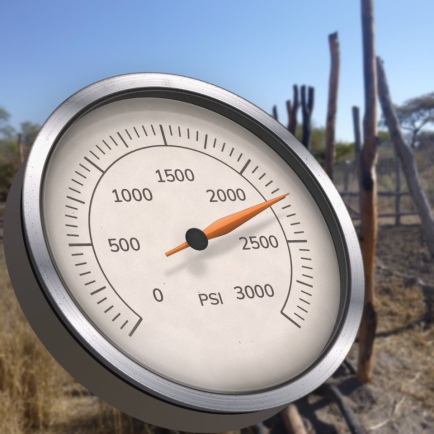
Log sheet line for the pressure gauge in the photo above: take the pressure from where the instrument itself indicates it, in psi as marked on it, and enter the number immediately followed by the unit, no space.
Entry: 2250psi
